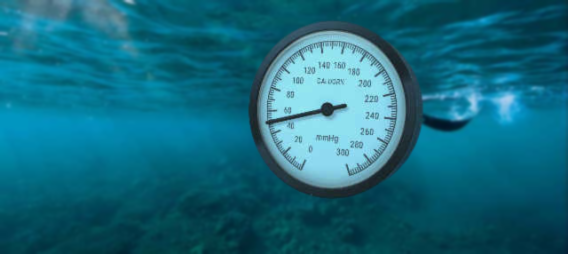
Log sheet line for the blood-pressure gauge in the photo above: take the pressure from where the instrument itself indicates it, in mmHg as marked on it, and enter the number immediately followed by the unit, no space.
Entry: 50mmHg
